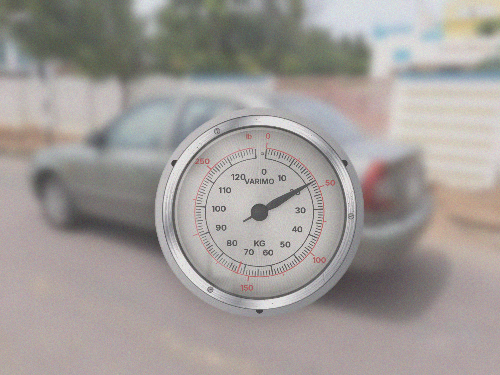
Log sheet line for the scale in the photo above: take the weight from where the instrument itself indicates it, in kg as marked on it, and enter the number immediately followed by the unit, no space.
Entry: 20kg
